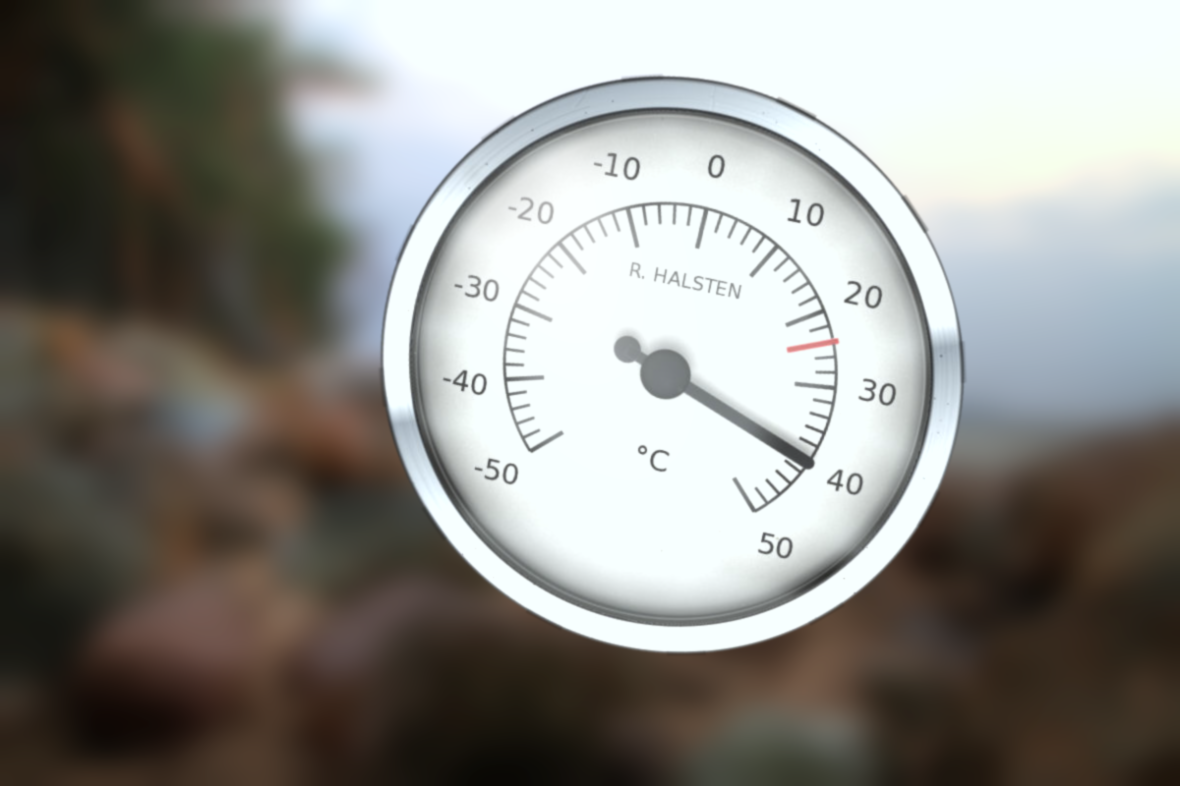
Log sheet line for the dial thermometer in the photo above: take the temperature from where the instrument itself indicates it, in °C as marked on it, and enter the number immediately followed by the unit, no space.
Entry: 40°C
